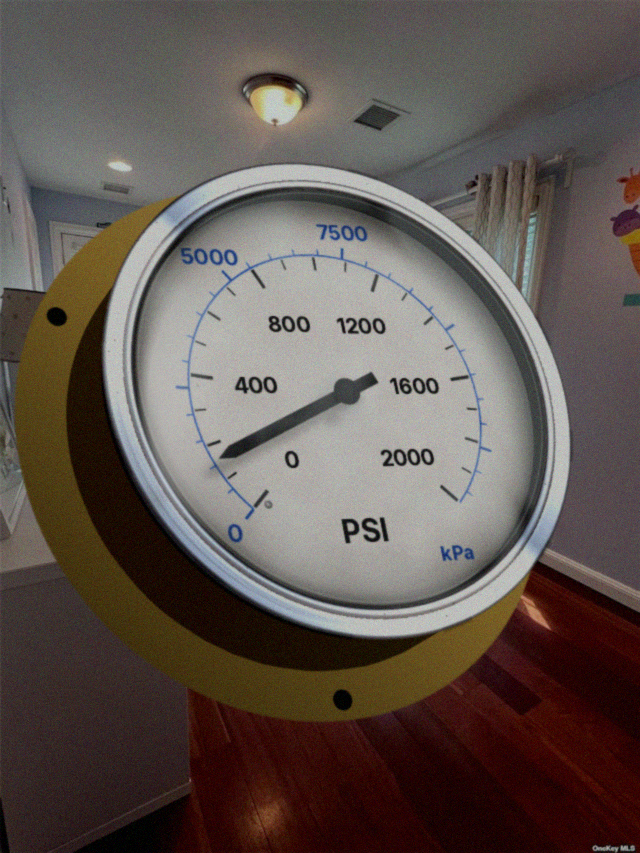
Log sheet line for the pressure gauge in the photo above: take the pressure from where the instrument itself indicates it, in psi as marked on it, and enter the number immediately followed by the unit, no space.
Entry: 150psi
